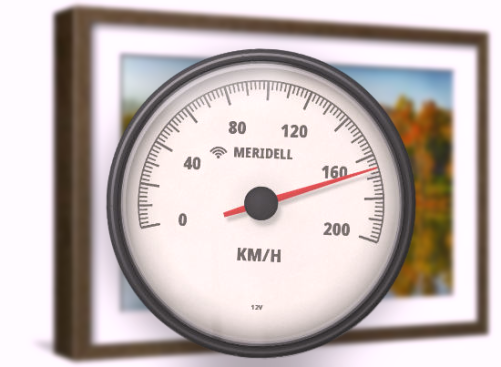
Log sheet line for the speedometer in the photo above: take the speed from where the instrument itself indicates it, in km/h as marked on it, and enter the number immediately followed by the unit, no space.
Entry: 166km/h
